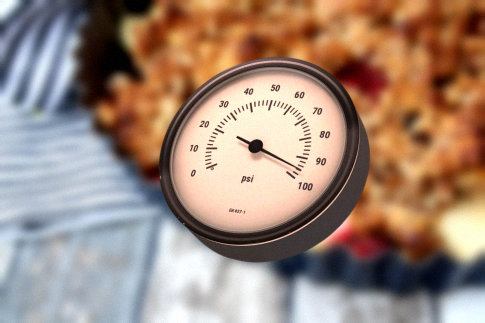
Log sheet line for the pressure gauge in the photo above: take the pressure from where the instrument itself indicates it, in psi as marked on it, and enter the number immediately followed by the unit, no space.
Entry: 96psi
